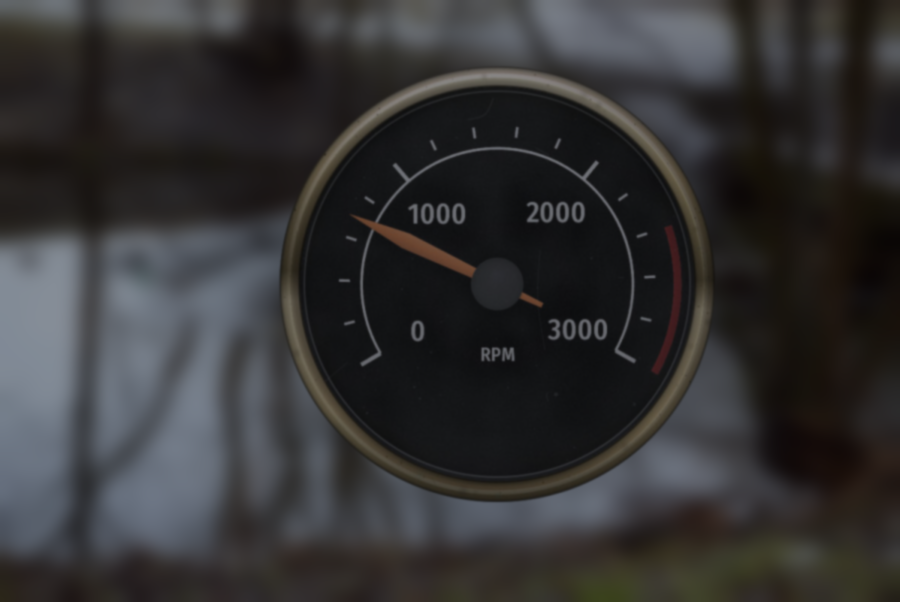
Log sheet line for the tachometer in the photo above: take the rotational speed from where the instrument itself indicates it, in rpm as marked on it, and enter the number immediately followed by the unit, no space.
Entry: 700rpm
